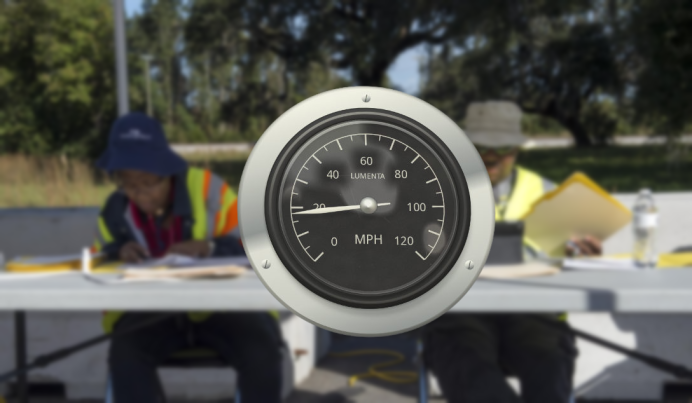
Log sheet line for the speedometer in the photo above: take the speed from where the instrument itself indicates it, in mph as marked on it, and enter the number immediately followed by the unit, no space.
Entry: 17.5mph
